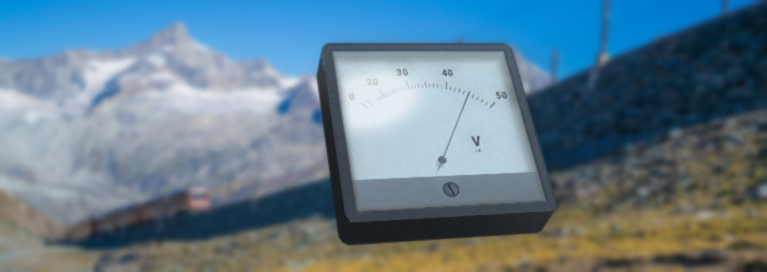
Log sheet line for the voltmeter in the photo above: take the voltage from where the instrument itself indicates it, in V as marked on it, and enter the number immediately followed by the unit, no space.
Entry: 45V
